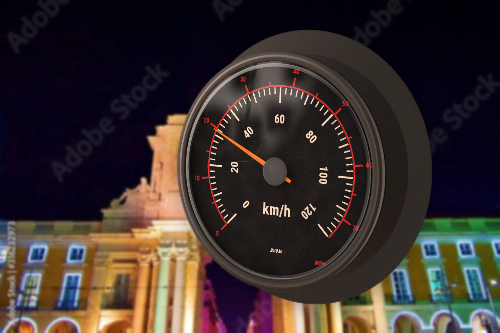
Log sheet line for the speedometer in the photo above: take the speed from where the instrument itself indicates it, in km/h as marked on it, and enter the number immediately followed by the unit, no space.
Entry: 32km/h
